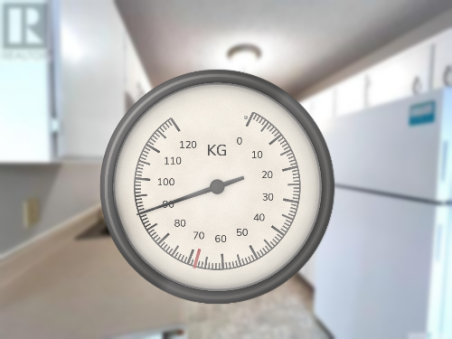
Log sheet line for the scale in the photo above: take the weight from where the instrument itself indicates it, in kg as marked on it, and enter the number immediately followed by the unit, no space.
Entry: 90kg
